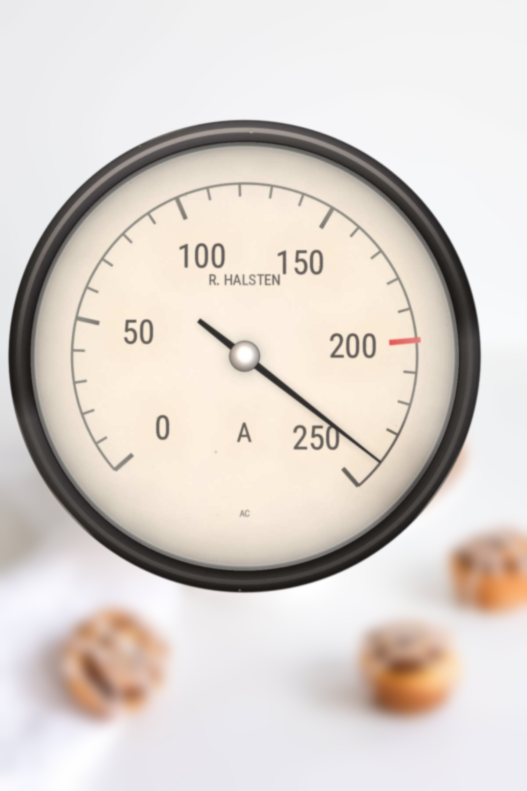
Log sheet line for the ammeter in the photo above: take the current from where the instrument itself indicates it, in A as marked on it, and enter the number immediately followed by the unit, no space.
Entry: 240A
